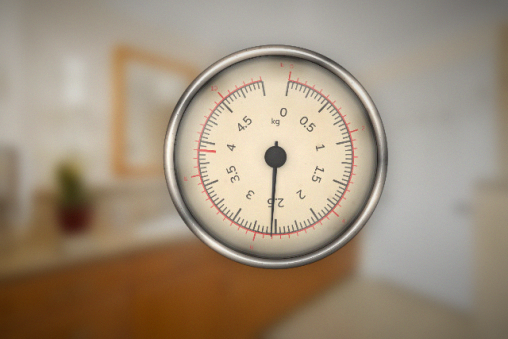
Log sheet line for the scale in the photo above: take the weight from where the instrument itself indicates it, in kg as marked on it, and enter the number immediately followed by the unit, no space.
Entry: 2.55kg
